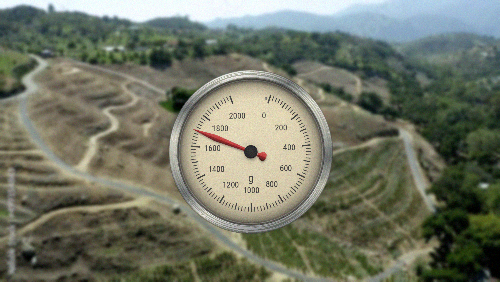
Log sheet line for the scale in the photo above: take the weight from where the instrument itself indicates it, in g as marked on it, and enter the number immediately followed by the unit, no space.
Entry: 1700g
